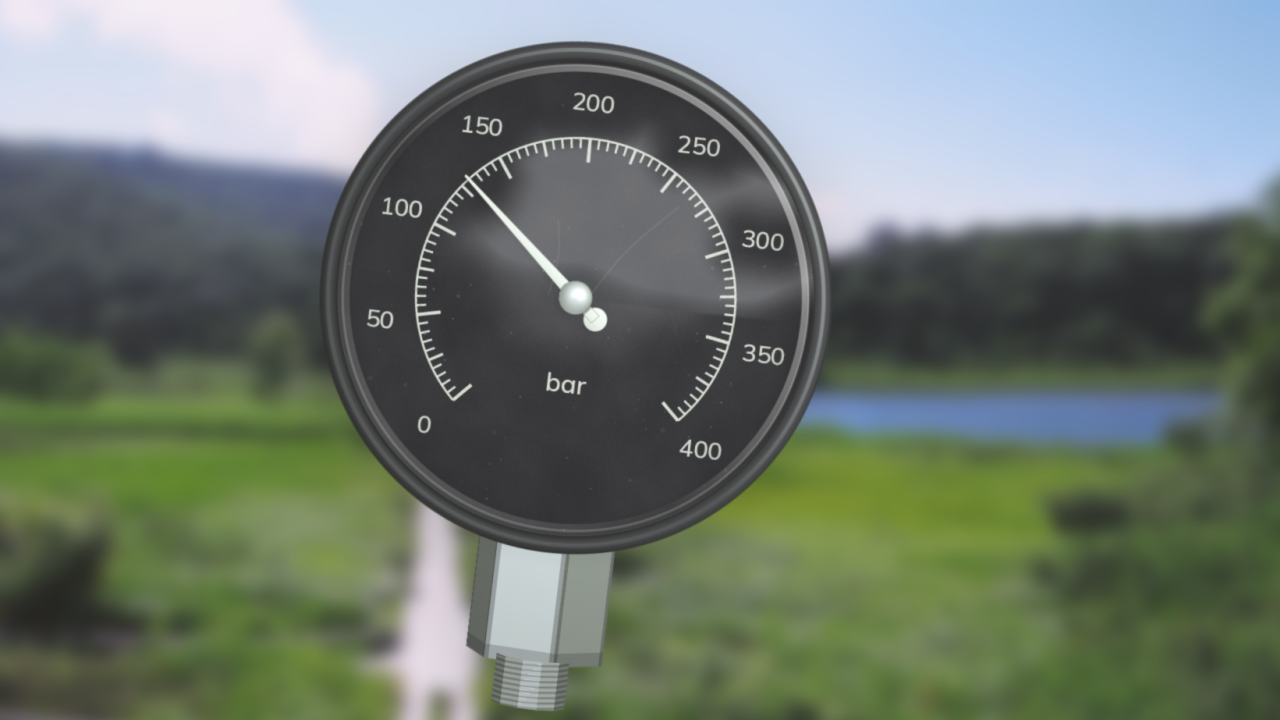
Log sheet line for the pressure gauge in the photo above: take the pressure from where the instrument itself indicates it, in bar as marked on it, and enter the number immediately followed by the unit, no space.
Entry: 130bar
